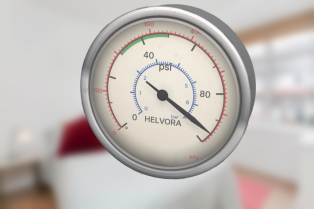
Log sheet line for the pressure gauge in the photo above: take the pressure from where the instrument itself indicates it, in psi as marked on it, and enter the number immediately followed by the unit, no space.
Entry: 95psi
